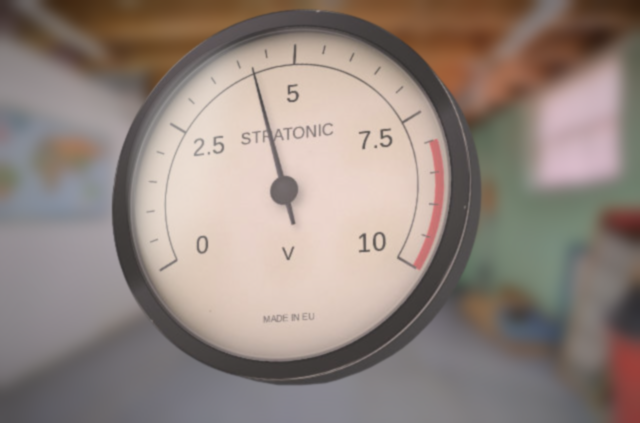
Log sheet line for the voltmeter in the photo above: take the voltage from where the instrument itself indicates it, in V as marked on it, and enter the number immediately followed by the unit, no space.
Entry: 4.25V
